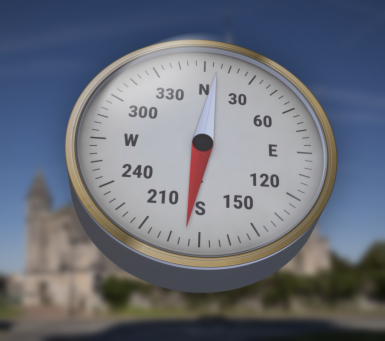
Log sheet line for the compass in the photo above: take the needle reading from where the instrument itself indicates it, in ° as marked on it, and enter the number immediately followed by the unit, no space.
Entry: 187.5°
